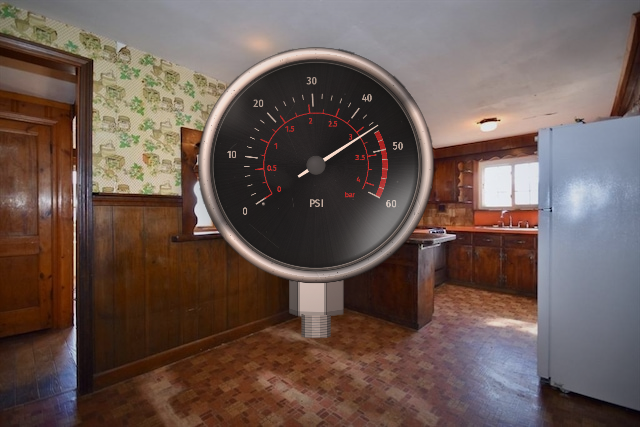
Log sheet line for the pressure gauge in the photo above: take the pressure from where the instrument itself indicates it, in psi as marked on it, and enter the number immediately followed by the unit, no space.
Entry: 45psi
